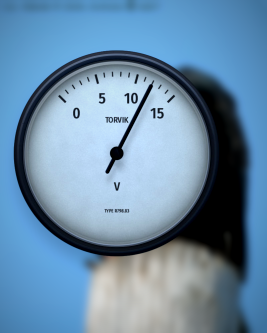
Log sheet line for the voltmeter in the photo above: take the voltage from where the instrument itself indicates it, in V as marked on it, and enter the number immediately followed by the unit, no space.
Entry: 12V
